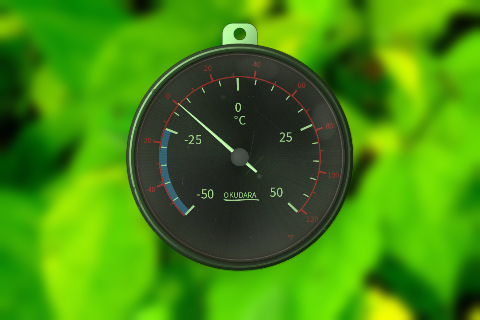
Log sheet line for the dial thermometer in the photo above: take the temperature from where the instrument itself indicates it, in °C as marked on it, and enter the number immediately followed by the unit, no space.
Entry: -17.5°C
